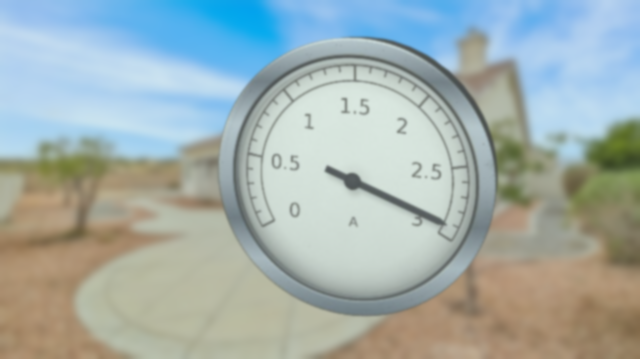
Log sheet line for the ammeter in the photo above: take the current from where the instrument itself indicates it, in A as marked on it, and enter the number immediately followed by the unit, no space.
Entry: 2.9A
